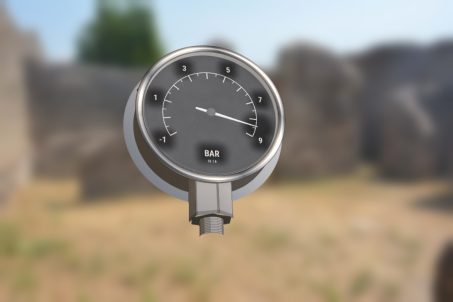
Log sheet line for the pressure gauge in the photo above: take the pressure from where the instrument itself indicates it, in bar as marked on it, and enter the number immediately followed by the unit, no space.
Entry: 8.5bar
